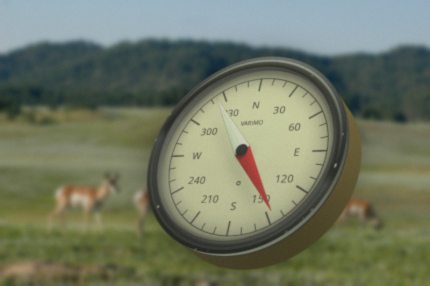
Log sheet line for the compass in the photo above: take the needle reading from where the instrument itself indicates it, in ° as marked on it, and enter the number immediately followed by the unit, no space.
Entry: 145°
